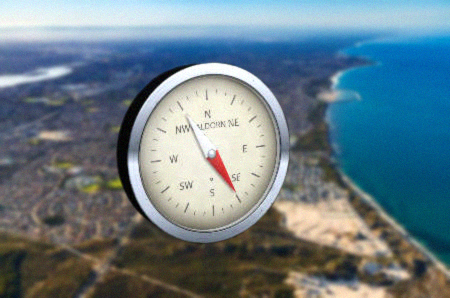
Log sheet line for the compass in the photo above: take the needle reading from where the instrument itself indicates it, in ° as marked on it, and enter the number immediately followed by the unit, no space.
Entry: 150°
